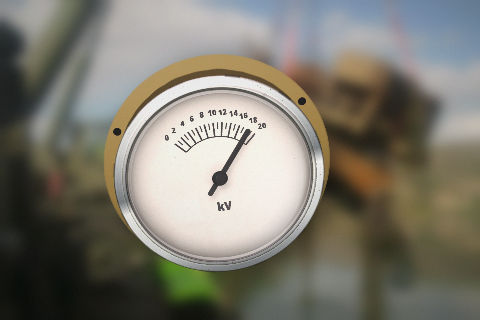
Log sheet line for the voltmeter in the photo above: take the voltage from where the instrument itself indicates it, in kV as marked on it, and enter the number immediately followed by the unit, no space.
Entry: 18kV
